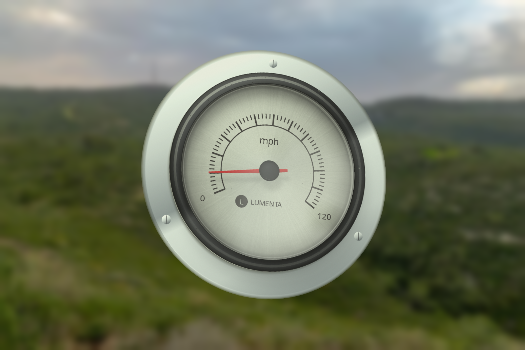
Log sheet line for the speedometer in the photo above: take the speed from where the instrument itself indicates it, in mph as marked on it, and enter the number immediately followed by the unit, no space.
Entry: 10mph
